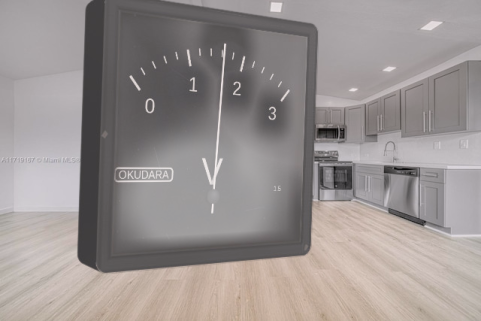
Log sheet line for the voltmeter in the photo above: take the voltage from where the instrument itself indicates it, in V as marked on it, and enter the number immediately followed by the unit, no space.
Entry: 1.6V
